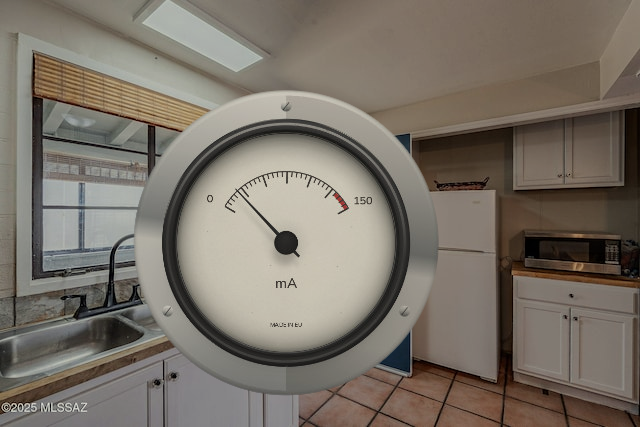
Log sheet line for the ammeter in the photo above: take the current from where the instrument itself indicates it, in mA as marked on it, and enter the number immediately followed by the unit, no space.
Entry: 20mA
